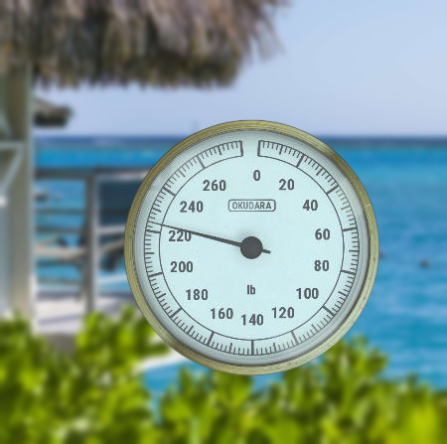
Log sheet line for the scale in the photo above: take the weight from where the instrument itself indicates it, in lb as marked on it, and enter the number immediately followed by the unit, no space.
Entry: 224lb
